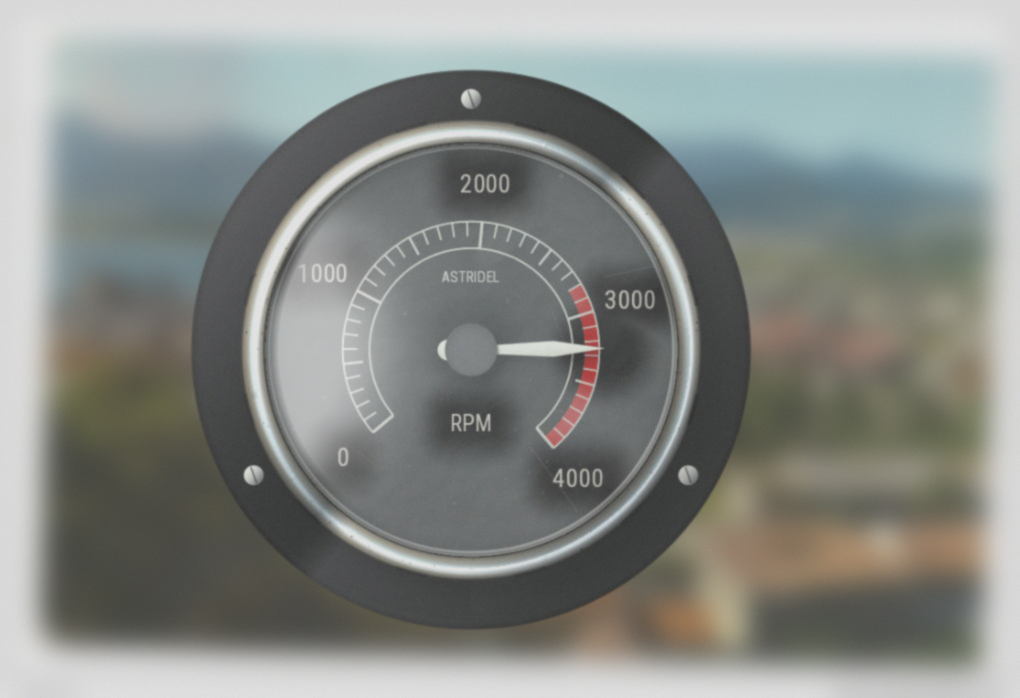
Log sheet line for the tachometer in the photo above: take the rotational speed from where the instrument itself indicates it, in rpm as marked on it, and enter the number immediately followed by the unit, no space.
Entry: 3250rpm
